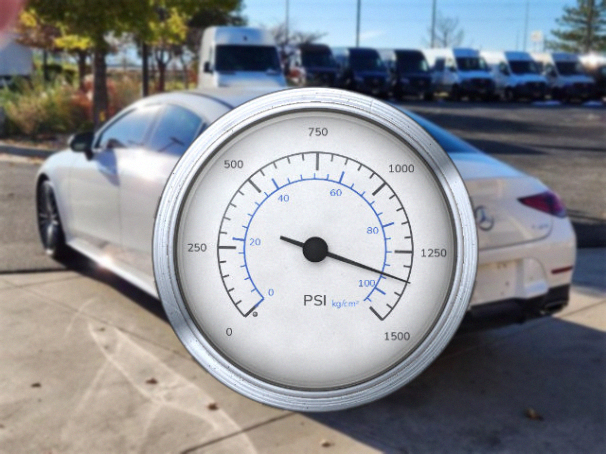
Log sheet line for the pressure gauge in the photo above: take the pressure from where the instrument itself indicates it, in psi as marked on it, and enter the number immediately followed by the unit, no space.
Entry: 1350psi
